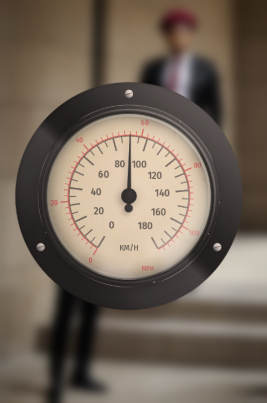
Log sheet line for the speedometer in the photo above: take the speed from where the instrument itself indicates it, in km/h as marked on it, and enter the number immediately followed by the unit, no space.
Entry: 90km/h
